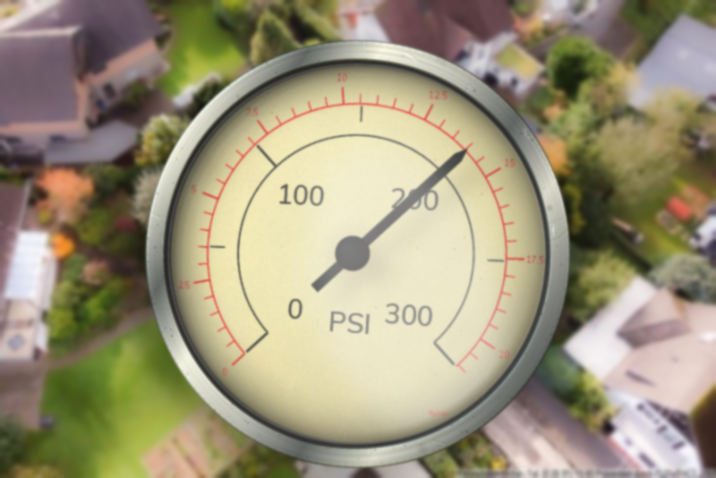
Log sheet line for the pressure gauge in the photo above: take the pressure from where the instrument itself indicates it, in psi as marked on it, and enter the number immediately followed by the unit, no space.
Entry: 200psi
